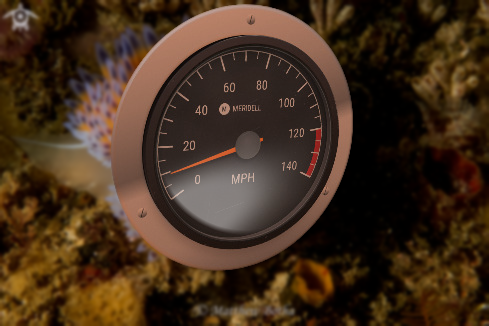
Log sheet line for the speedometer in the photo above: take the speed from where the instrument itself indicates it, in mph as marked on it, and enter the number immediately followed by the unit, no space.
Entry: 10mph
